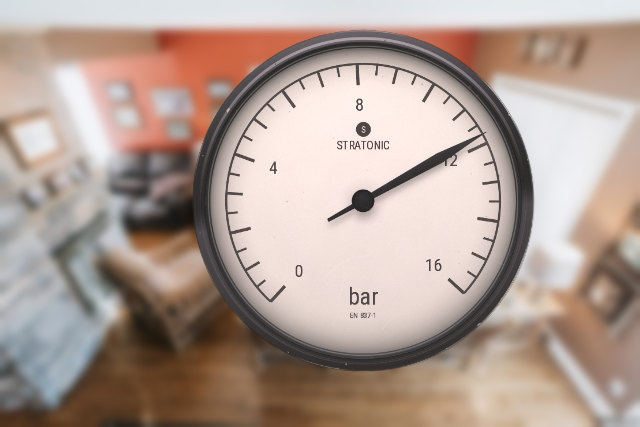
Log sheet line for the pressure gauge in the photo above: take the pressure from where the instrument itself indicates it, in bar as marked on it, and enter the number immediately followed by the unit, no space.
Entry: 11.75bar
